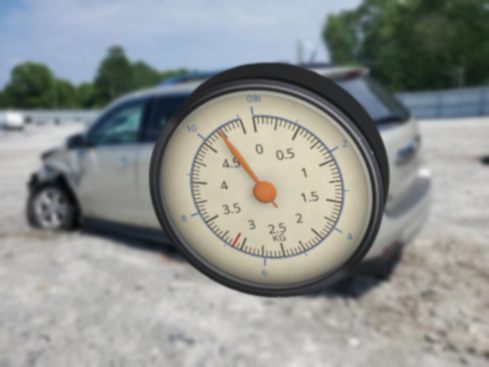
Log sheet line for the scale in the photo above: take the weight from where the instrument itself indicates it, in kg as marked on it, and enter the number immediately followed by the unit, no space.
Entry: 4.75kg
